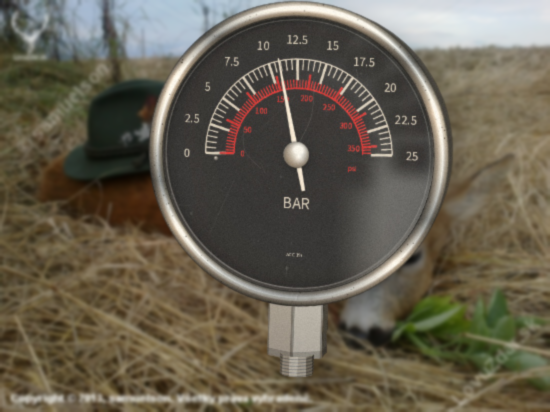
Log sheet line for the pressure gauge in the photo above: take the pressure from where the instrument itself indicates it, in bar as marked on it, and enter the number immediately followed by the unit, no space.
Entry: 11bar
